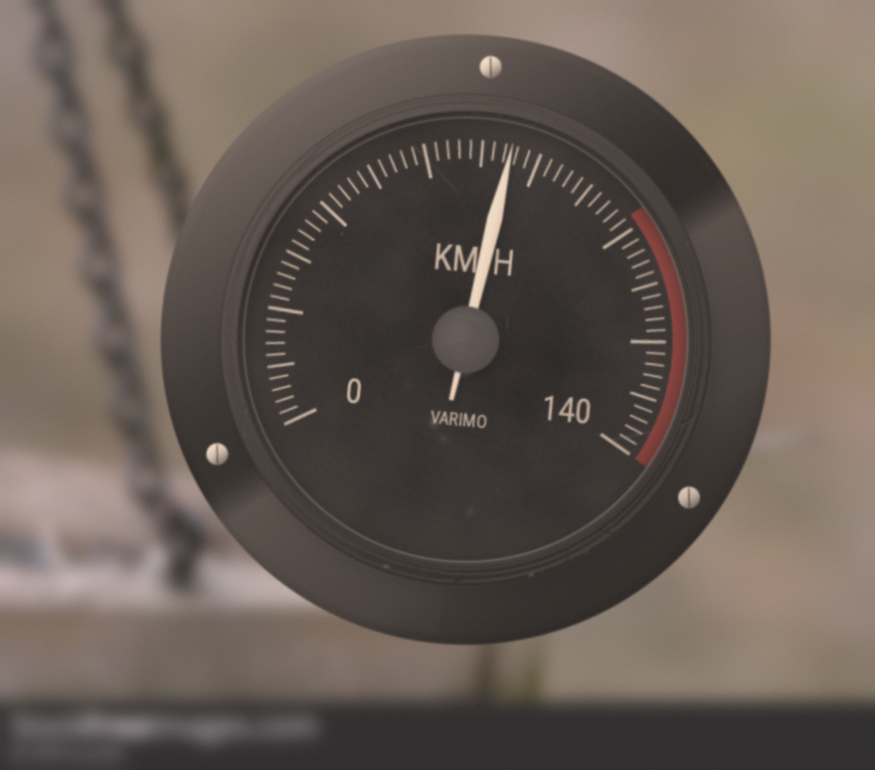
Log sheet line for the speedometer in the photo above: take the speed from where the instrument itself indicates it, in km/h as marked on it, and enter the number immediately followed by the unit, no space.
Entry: 75km/h
